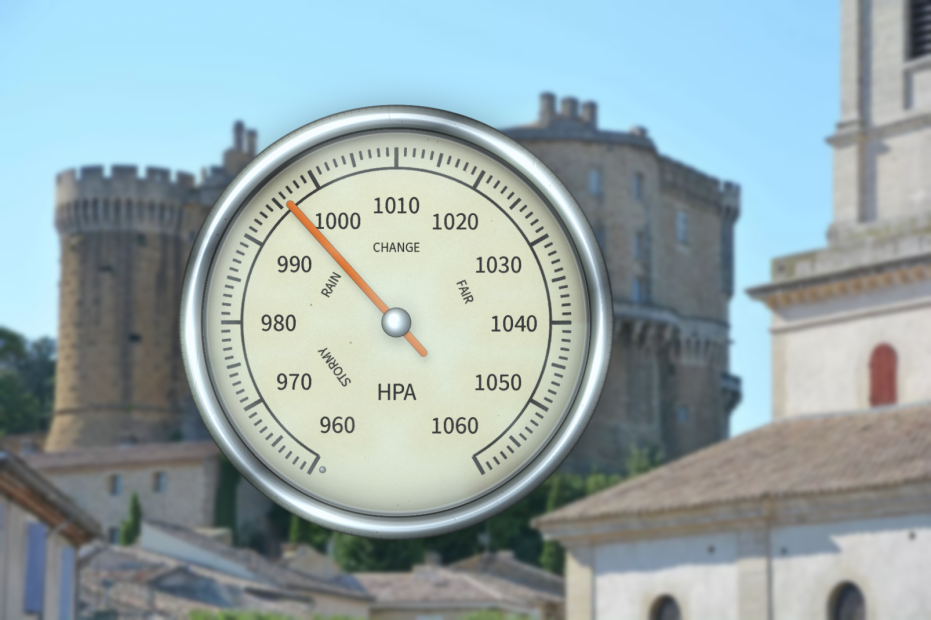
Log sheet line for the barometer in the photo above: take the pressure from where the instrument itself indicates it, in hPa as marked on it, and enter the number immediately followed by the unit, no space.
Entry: 996hPa
